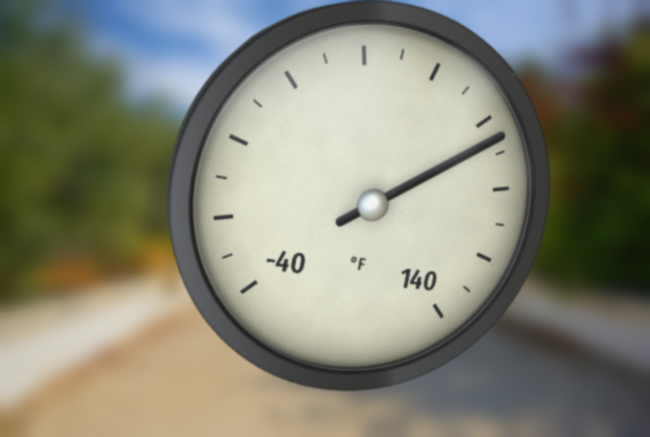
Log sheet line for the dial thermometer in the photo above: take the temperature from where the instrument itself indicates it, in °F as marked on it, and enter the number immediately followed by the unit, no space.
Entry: 85°F
